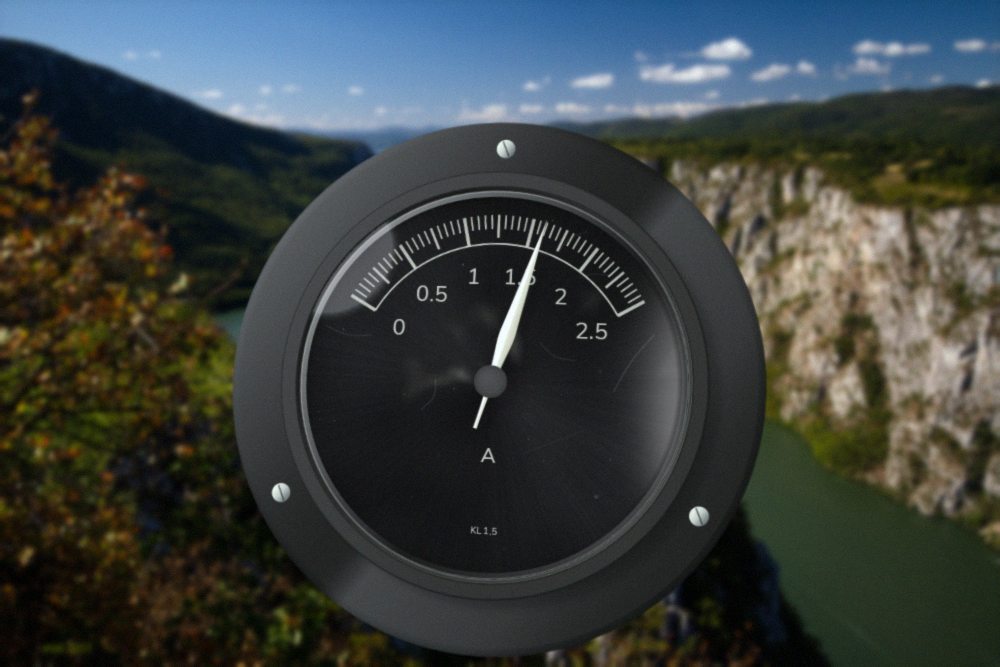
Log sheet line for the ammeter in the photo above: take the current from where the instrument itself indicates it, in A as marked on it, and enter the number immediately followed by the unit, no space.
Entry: 1.6A
